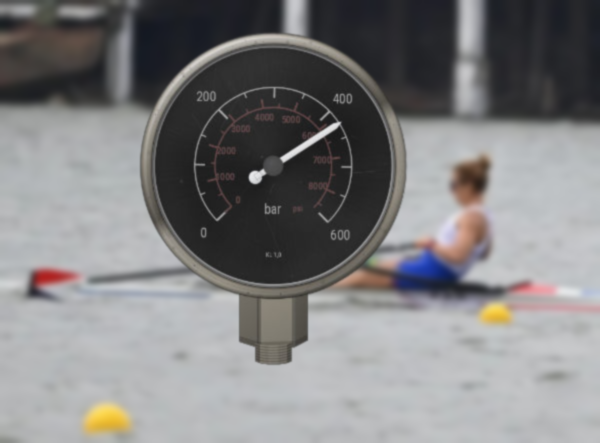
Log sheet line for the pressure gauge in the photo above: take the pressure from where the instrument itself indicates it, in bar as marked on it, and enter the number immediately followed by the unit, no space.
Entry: 425bar
